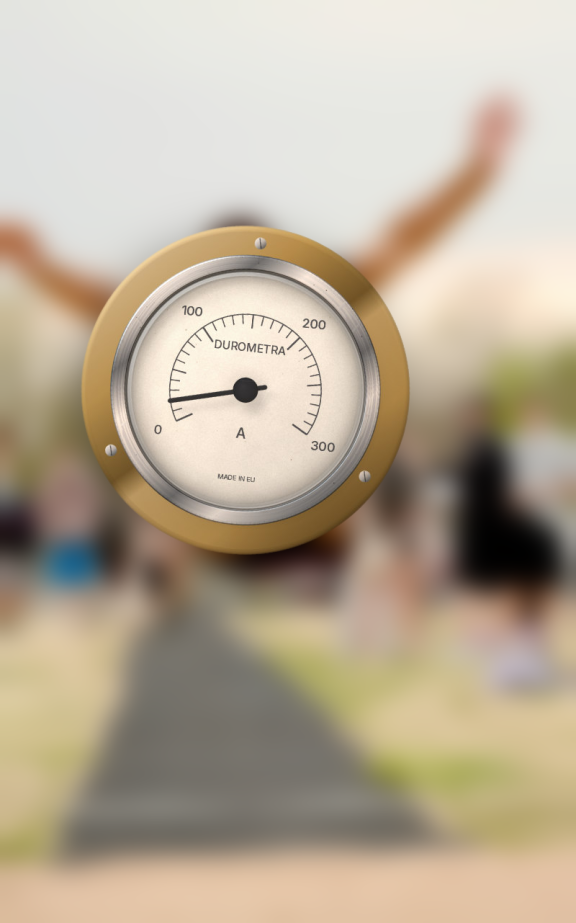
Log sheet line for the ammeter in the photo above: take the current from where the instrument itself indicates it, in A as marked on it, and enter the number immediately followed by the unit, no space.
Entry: 20A
